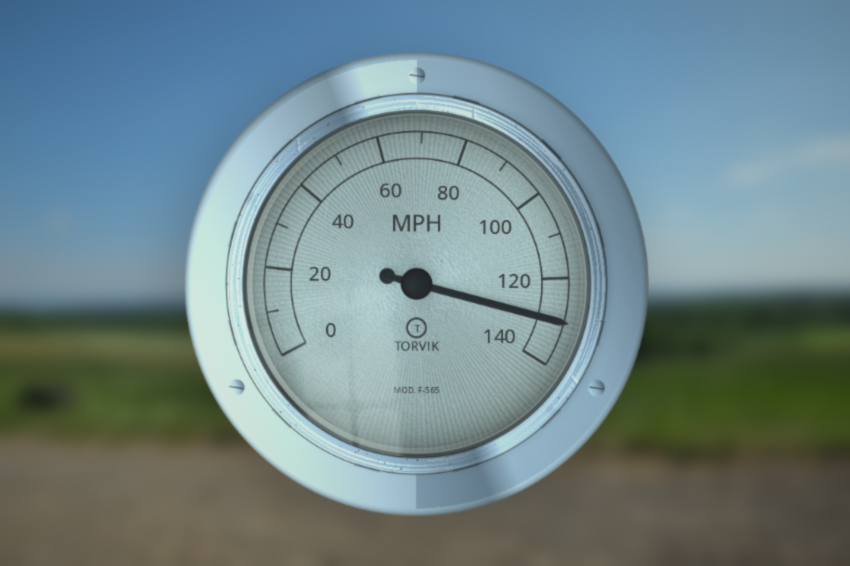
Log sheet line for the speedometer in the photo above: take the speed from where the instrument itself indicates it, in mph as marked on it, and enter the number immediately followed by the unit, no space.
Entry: 130mph
